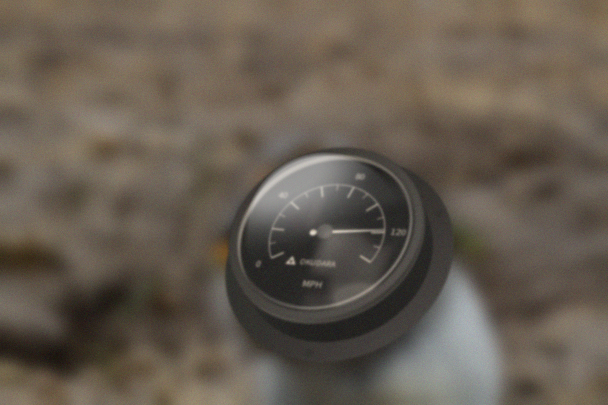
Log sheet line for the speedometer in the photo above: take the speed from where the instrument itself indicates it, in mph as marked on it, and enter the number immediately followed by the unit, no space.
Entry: 120mph
